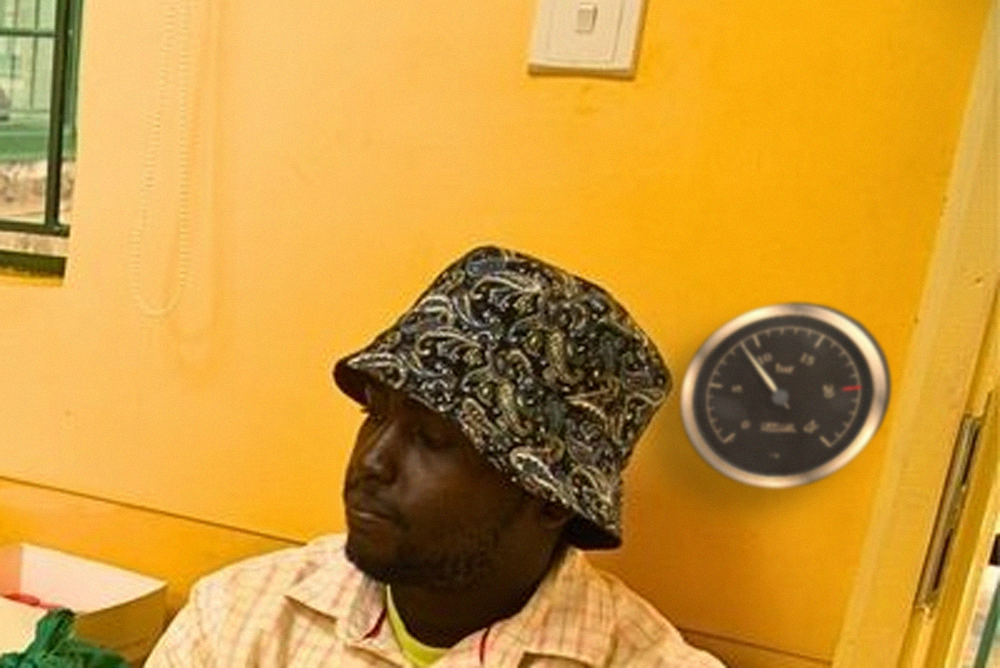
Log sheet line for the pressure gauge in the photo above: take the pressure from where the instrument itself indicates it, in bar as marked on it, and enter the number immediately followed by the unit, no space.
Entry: 9bar
